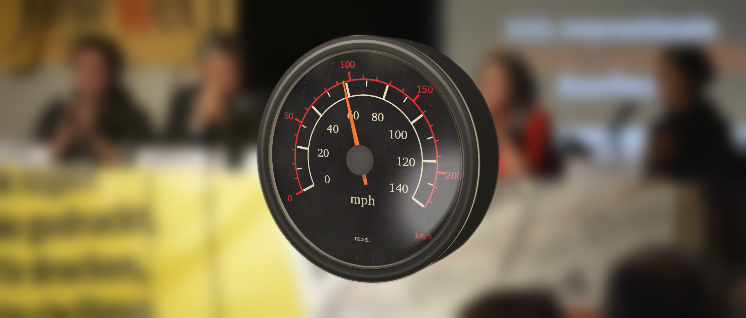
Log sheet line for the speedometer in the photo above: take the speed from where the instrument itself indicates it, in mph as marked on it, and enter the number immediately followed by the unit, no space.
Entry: 60mph
